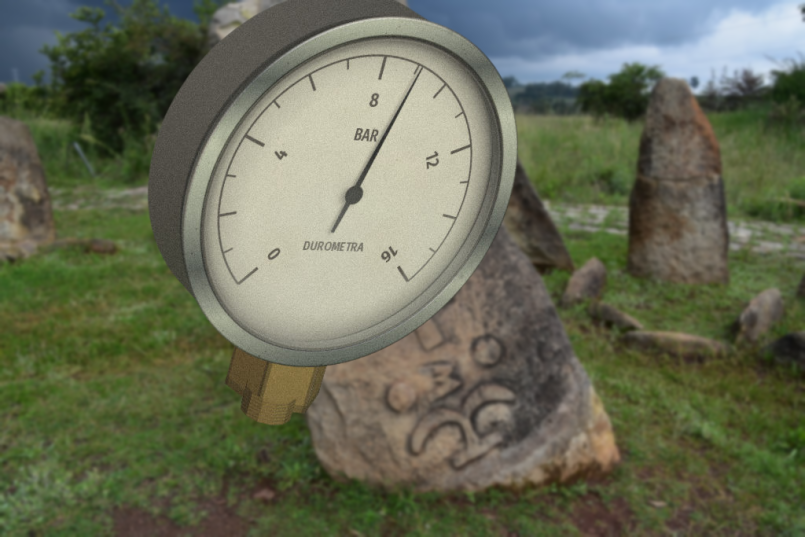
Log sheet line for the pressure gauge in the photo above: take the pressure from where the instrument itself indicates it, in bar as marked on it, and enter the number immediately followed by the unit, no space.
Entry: 9bar
